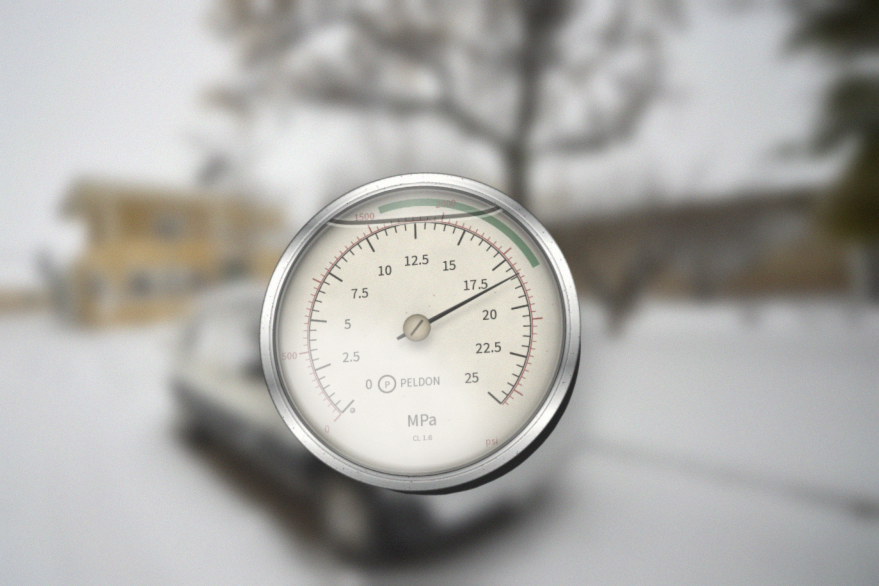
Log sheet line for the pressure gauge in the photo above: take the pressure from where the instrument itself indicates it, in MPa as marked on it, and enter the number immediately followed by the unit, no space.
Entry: 18.5MPa
